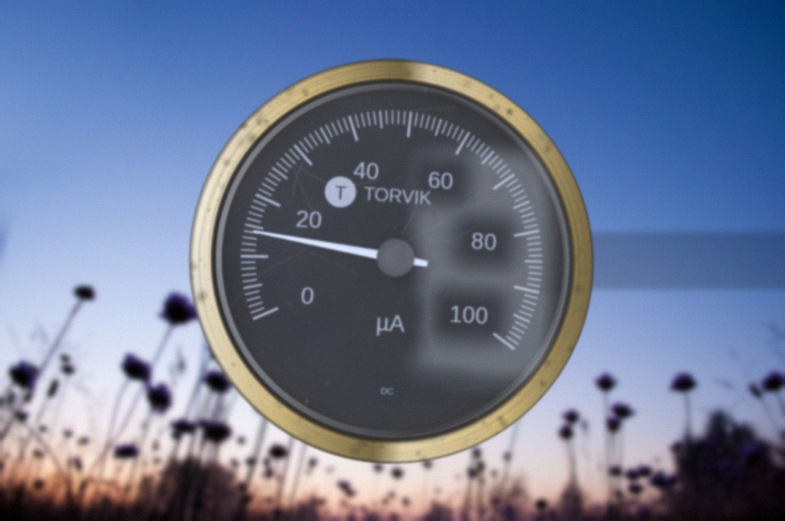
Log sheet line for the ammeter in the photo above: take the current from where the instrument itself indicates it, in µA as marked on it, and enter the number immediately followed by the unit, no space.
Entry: 14µA
